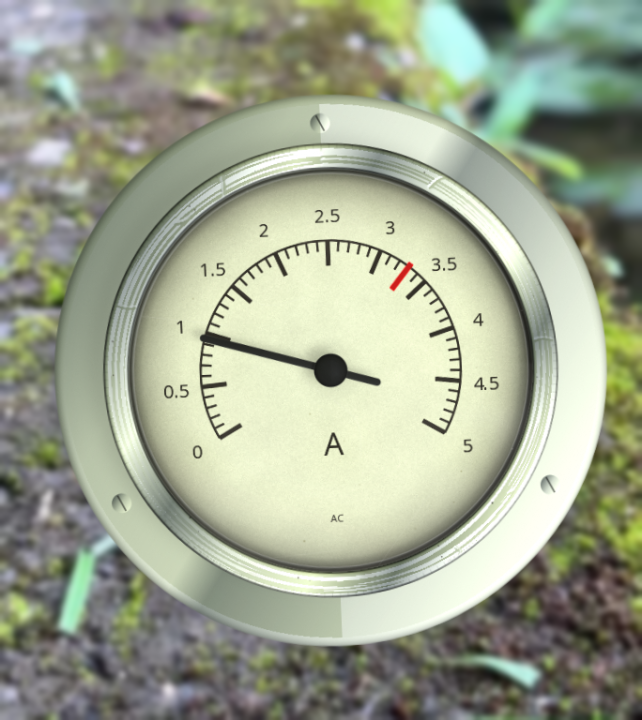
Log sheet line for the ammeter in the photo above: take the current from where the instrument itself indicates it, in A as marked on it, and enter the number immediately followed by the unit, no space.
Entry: 0.95A
